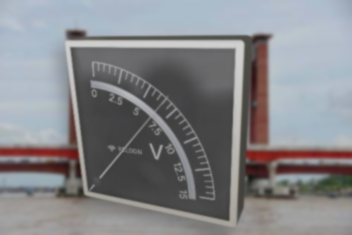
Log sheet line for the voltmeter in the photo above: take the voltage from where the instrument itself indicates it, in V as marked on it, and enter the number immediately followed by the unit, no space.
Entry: 6.5V
